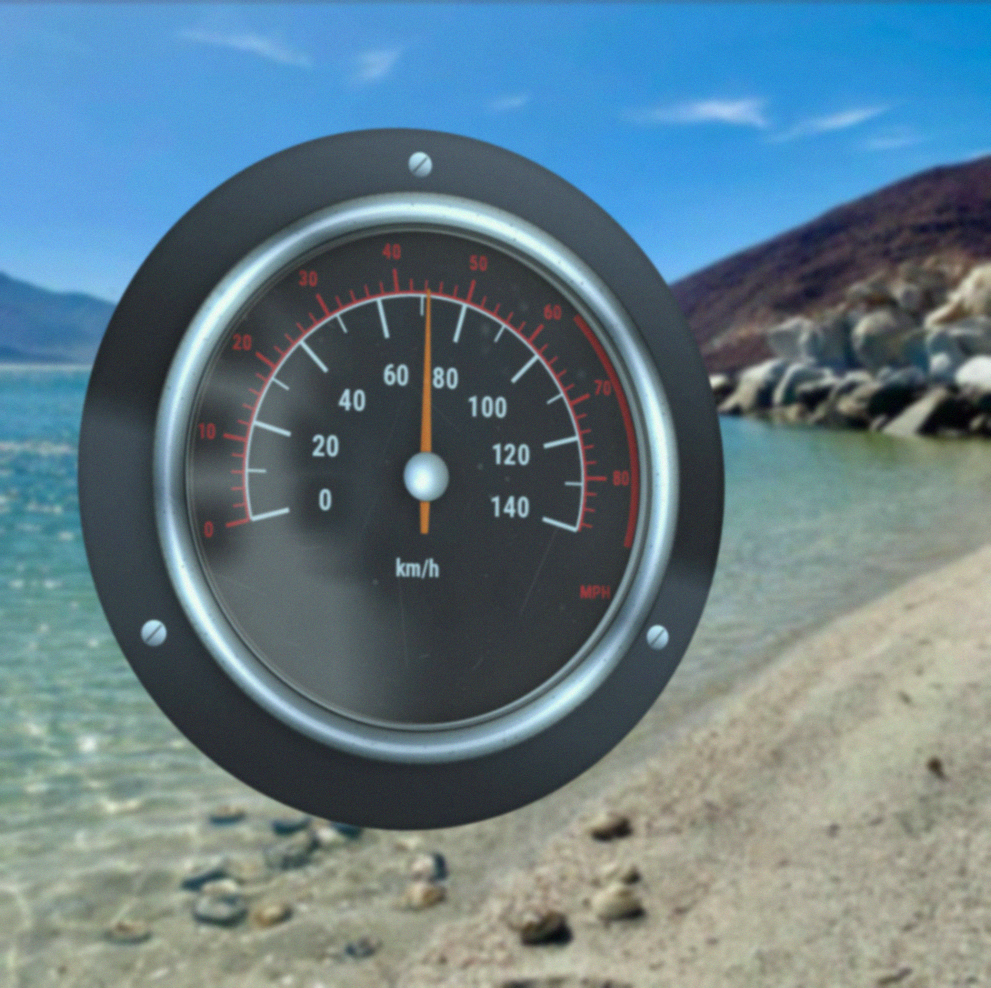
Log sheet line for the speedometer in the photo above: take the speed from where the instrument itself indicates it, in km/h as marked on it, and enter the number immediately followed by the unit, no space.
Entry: 70km/h
